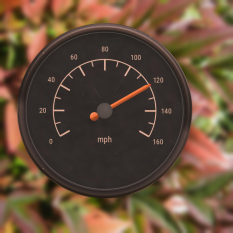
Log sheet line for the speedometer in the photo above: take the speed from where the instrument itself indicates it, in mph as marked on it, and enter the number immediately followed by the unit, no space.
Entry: 120mph
